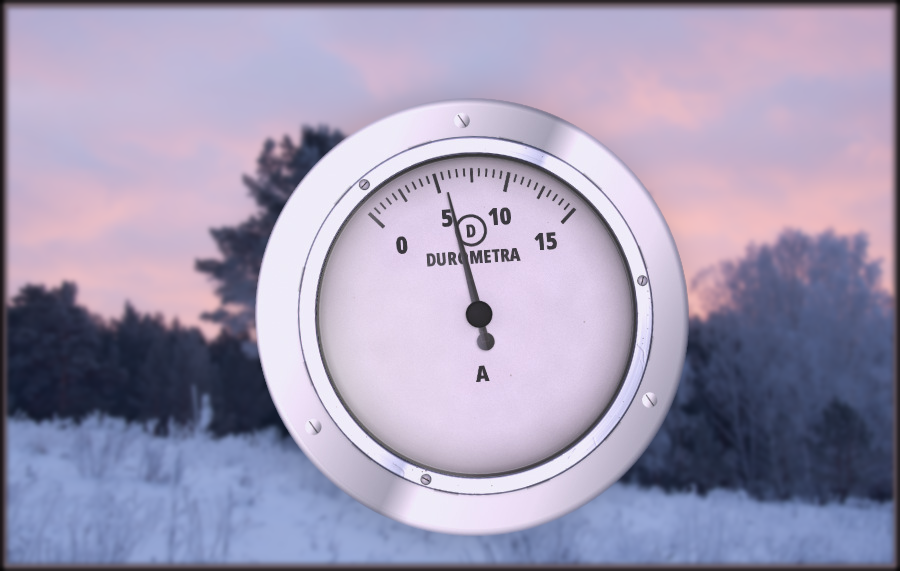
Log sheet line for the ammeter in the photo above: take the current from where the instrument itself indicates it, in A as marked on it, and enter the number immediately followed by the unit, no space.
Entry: 5.5A
